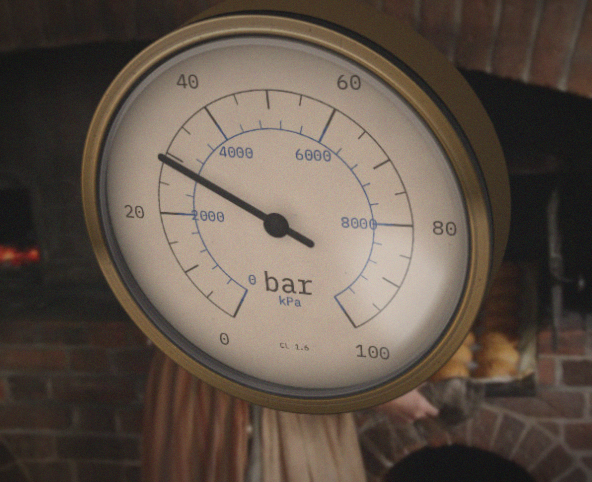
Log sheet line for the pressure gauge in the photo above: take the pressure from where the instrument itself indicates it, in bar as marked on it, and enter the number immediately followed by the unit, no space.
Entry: 30bar
